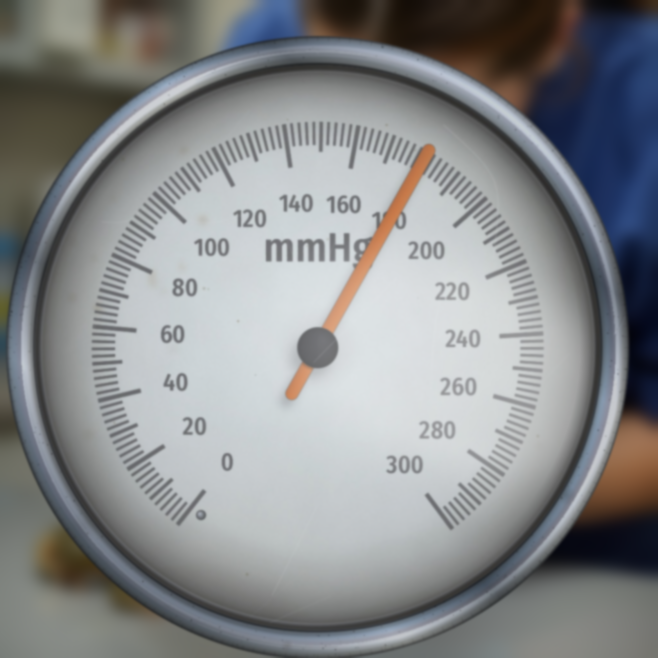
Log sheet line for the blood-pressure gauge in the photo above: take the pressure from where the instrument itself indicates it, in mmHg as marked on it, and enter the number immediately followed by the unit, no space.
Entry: 180mmHg
